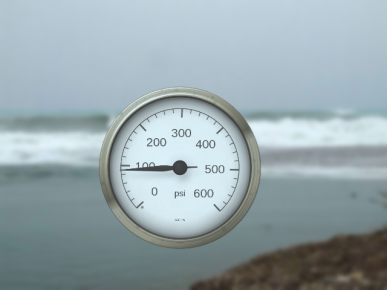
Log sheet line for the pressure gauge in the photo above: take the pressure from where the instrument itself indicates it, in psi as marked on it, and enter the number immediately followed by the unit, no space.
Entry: 90psi
